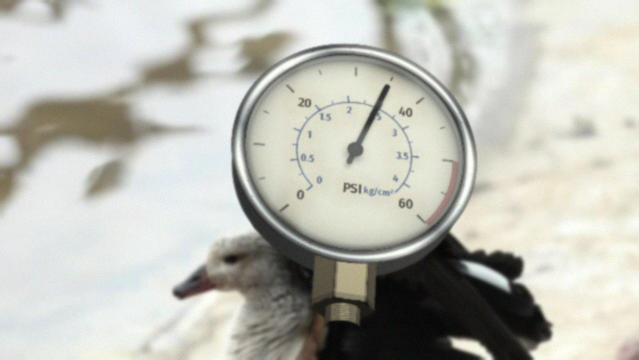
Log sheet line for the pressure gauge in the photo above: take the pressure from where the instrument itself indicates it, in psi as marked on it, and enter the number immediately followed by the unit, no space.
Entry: 35psi
